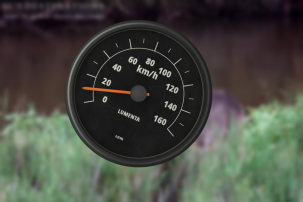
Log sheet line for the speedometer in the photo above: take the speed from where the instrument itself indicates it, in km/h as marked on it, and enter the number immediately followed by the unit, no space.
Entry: 10km/h
